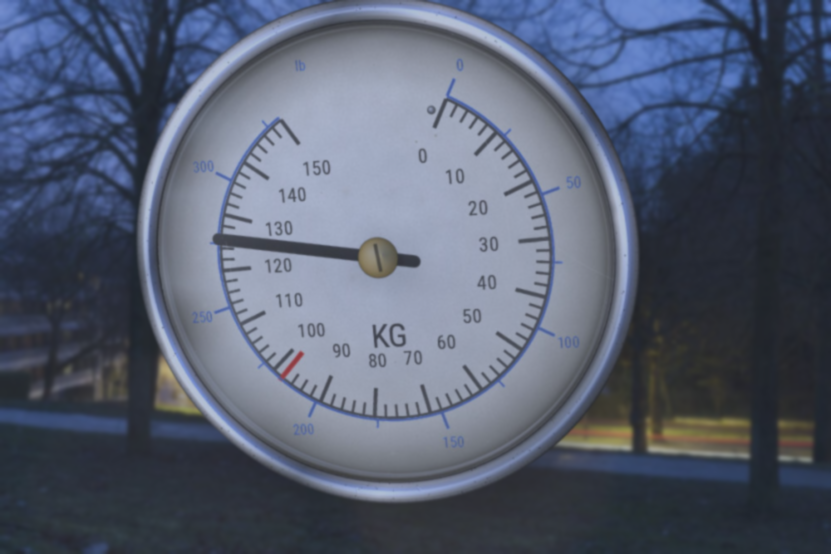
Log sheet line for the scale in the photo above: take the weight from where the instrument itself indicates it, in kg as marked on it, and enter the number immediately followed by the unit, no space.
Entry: 126kg
